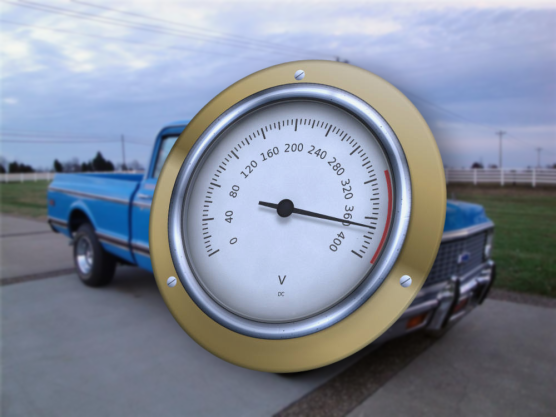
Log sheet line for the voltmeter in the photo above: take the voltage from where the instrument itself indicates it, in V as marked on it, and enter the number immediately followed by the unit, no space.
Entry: 370V
